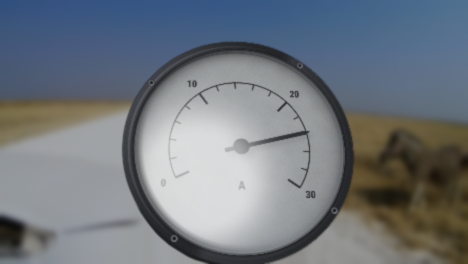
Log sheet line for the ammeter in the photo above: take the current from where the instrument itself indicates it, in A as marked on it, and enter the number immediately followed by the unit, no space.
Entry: 24A
